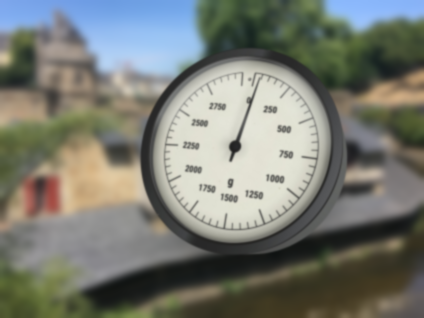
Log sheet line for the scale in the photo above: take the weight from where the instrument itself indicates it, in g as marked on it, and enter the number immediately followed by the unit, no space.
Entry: 50g
